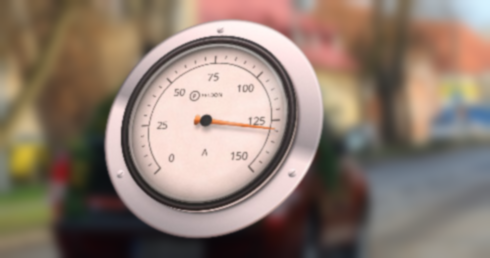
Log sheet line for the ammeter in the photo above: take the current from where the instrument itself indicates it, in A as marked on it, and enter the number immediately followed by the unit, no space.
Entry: 130A
